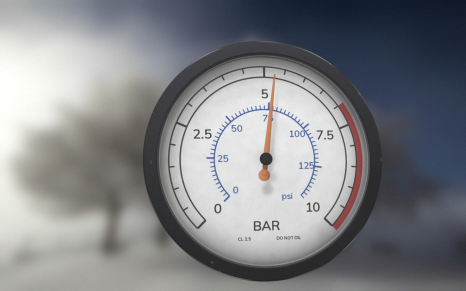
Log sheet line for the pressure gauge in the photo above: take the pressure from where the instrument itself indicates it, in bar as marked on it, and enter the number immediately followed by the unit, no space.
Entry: 5.25bar
